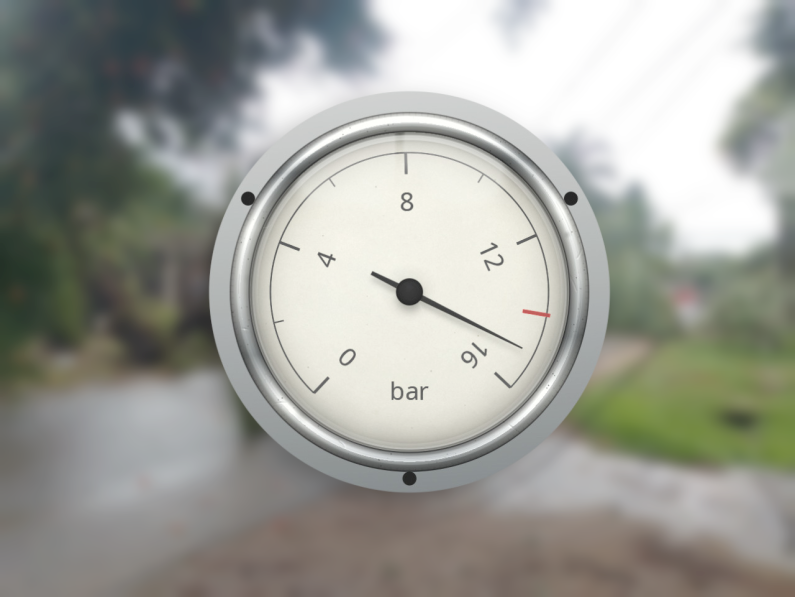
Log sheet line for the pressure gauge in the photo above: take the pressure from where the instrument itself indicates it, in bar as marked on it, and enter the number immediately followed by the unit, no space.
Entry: 15bar
